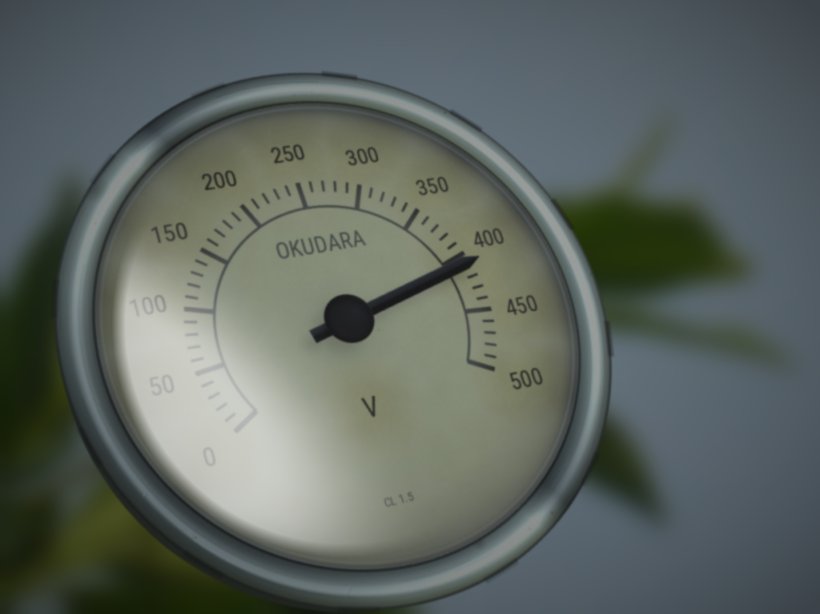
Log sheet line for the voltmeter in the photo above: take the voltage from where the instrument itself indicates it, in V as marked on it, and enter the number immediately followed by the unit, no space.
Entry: 410V
